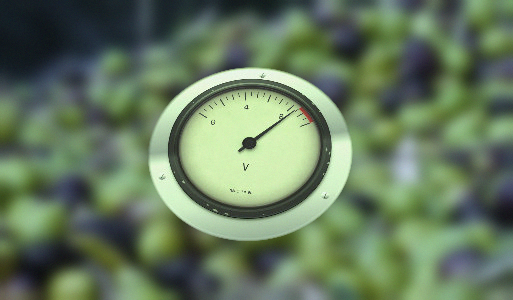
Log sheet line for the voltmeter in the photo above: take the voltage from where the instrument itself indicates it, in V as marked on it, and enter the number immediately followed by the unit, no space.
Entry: 8.5V
